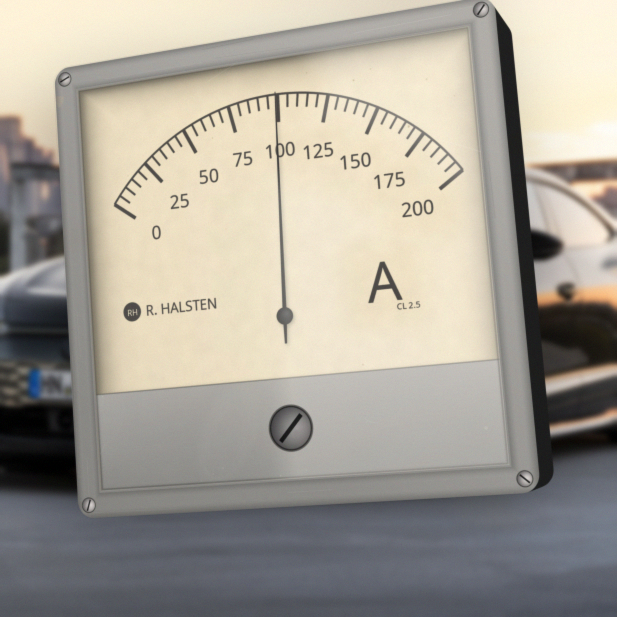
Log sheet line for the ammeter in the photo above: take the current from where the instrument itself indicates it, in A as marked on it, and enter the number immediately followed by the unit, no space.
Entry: 100A
